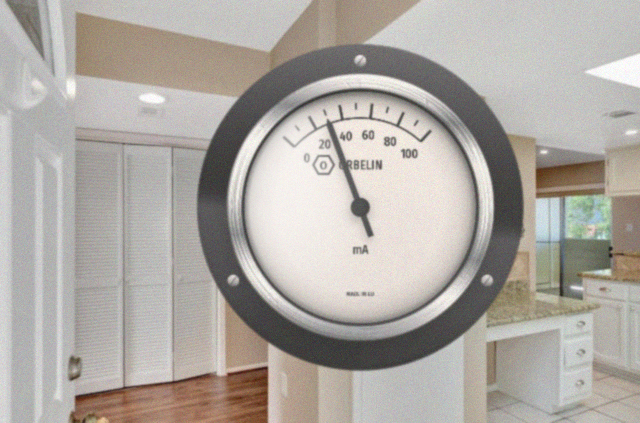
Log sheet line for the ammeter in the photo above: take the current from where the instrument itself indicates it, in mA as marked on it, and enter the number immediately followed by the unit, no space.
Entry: 30mA
